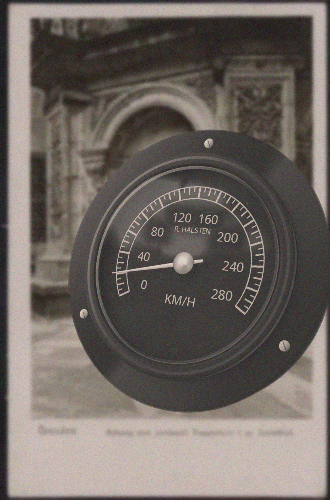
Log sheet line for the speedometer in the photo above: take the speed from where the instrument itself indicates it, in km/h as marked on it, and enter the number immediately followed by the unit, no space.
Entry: 20km/h
